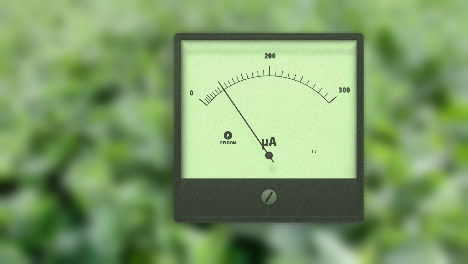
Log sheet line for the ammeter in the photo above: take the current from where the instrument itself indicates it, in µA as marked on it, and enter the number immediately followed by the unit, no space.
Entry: 100µA
